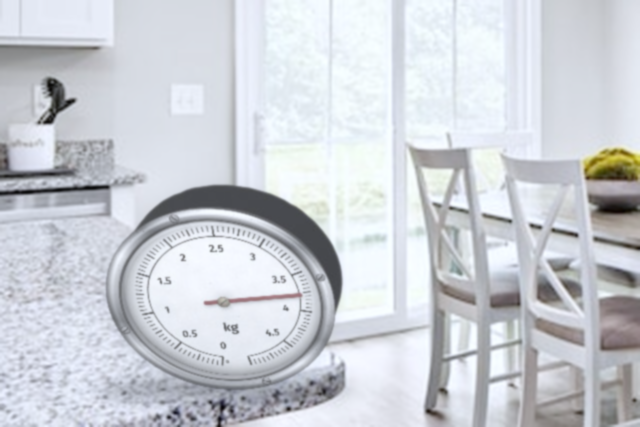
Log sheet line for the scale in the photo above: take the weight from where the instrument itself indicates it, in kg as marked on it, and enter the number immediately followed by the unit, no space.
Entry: 3.75kg
